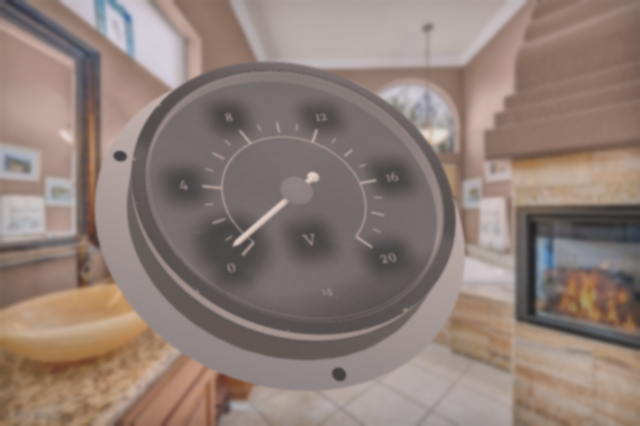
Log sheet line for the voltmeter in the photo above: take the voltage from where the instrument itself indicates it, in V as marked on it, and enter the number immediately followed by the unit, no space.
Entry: 0.5V
